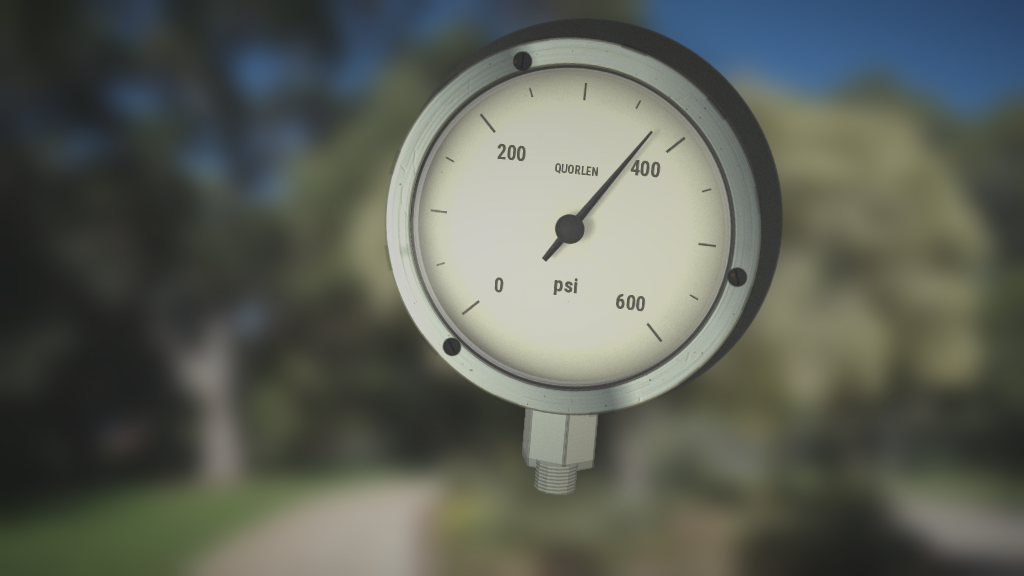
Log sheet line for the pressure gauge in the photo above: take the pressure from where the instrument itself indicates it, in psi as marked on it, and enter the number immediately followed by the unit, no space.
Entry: 375psi
